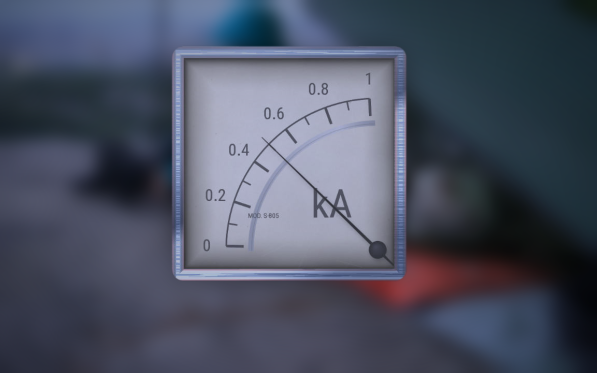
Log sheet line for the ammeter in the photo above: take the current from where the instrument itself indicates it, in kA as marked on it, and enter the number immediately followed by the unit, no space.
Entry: 0.5kA
